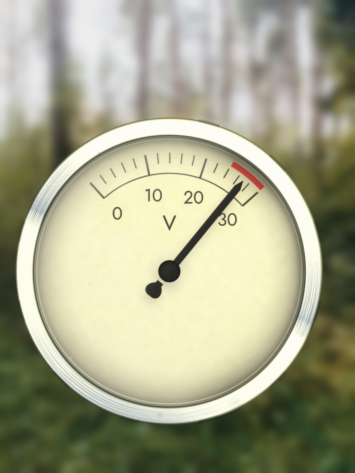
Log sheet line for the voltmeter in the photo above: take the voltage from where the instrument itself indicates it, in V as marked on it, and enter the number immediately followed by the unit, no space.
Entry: 27V
